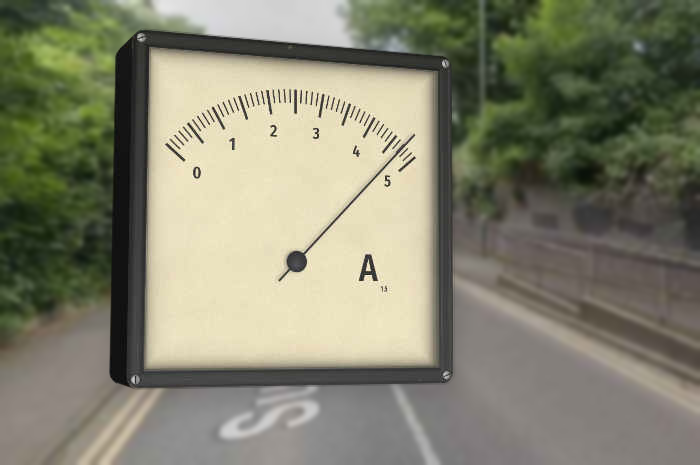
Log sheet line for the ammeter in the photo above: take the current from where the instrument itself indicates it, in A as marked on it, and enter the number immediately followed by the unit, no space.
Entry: 4.7A
